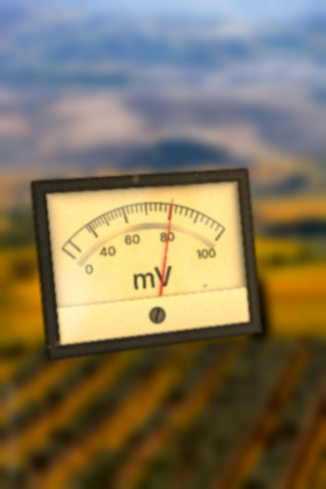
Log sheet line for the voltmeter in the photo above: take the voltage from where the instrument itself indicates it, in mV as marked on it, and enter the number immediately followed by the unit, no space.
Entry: 80mV
